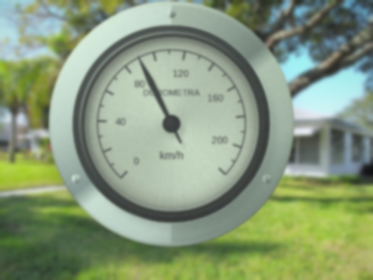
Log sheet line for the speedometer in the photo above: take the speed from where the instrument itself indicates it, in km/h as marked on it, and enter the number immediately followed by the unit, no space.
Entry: 90km/h
